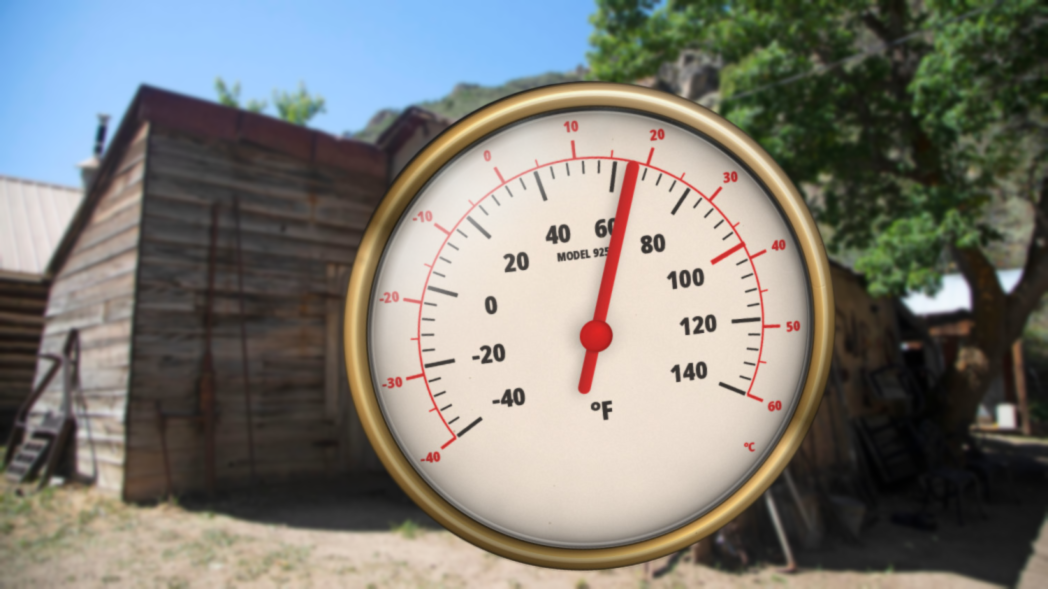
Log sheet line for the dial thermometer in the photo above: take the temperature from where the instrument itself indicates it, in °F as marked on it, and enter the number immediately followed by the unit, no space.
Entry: 64°F
